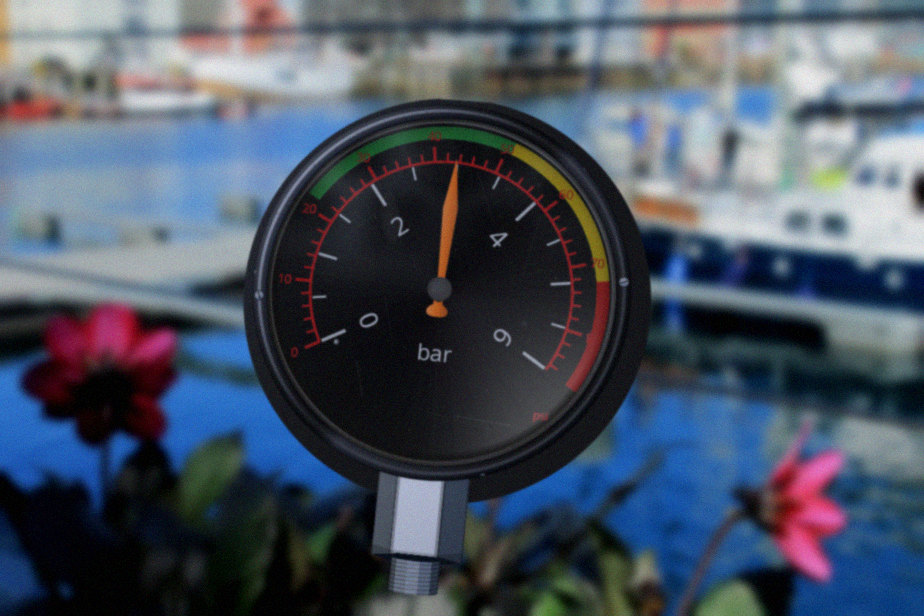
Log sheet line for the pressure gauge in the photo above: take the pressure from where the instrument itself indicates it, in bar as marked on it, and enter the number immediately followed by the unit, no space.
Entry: 3bar
